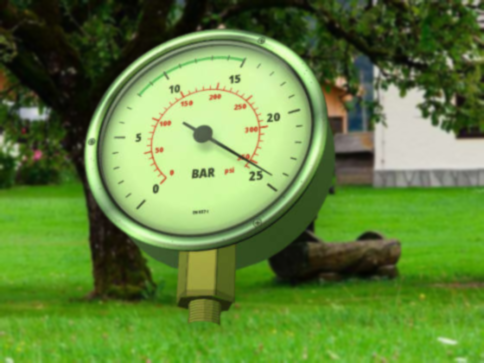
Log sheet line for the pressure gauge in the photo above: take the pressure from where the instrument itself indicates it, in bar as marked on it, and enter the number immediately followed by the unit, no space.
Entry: 24.5bar
